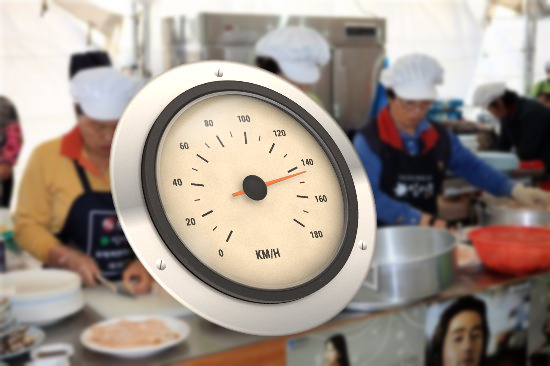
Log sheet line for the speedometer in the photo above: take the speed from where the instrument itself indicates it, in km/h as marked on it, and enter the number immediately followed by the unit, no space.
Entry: 145km/h
